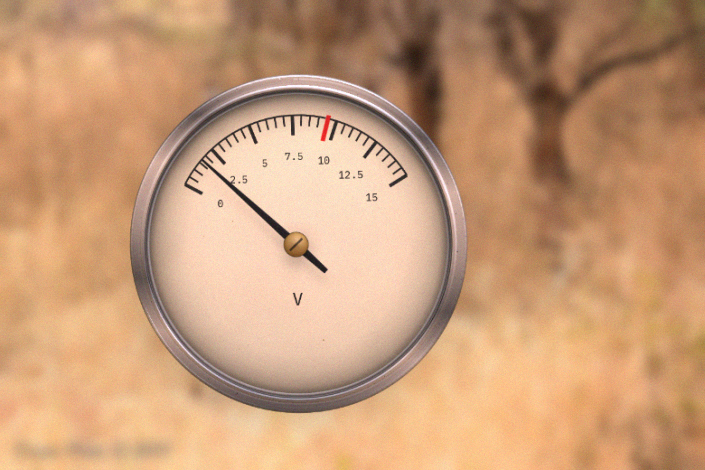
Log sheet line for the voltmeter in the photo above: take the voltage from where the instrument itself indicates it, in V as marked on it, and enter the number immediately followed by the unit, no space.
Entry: 1.75V
